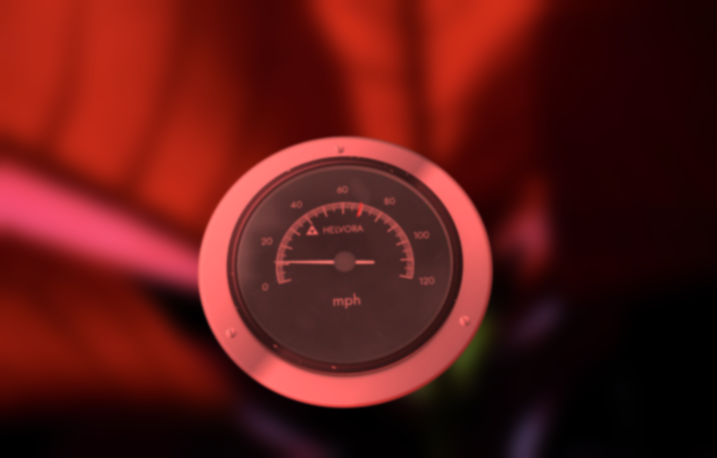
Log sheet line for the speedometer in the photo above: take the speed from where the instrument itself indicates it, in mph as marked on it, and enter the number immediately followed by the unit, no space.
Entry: 10mph
